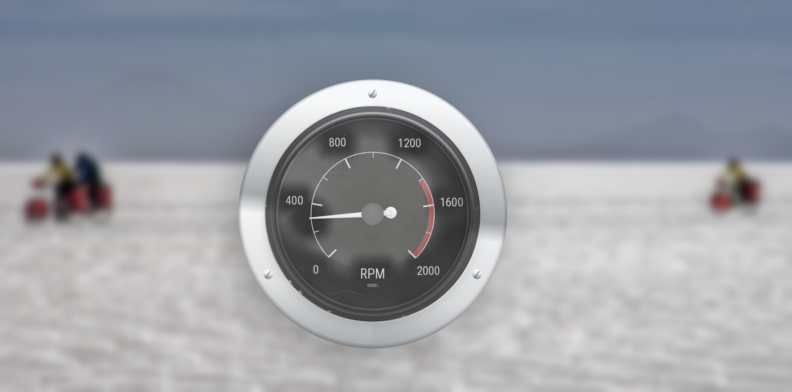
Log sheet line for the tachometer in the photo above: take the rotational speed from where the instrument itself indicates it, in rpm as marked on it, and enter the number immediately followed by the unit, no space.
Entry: 300rpm
